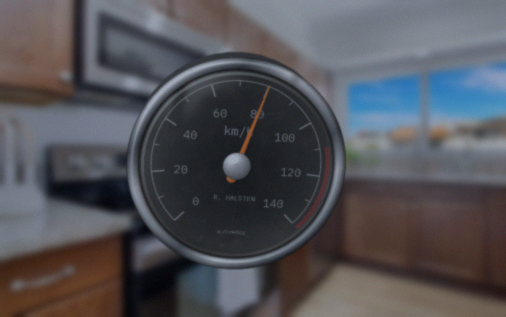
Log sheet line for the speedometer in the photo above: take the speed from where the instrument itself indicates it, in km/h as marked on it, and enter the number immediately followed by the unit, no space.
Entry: 80km/h
